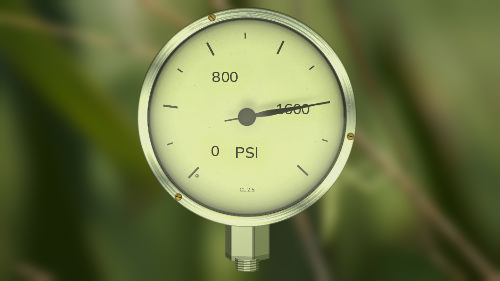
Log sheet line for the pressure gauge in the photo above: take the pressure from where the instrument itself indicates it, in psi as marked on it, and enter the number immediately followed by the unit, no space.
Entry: 1600psi
